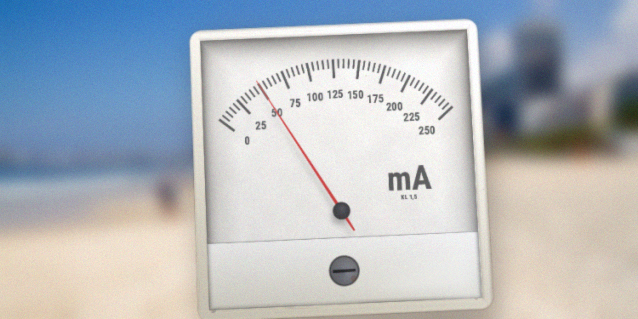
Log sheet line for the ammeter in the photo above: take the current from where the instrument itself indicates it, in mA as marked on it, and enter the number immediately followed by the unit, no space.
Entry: 50mA
